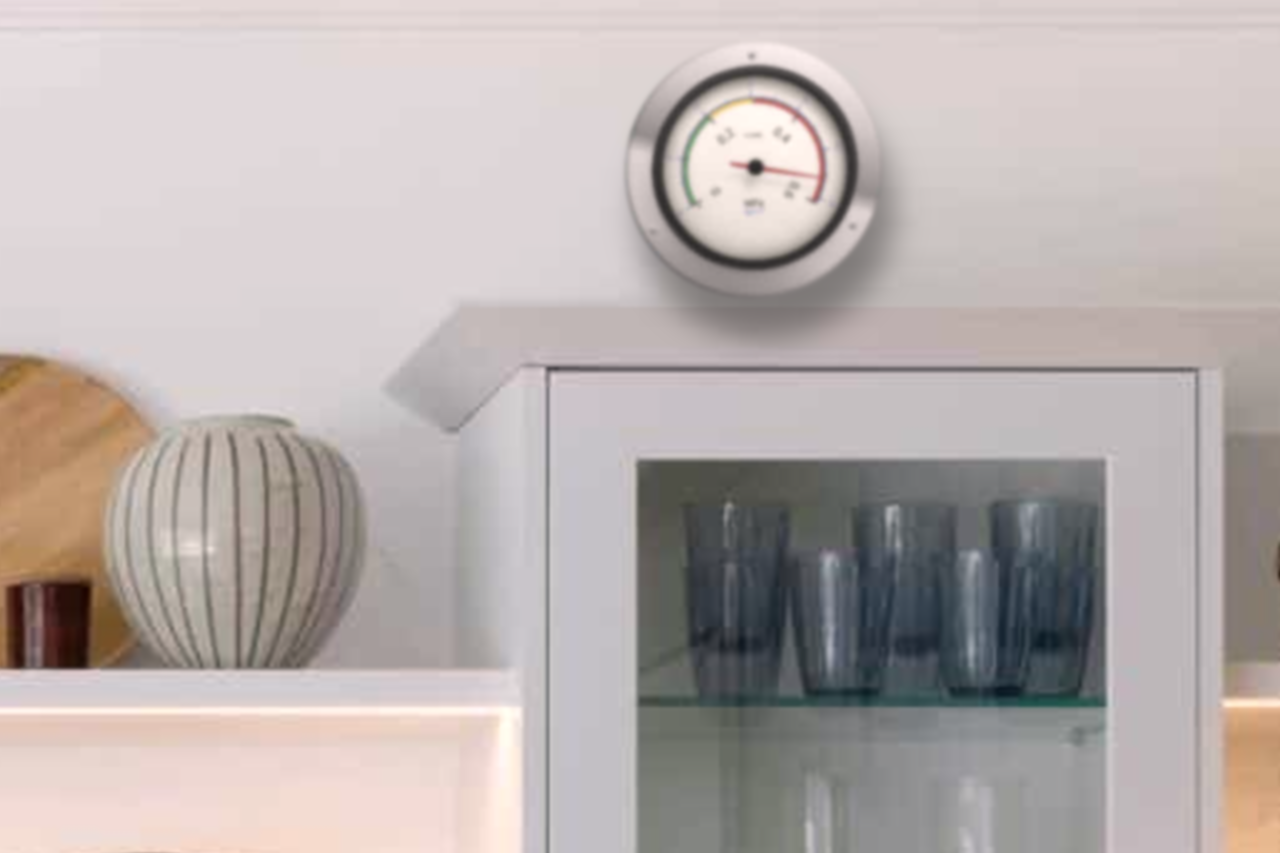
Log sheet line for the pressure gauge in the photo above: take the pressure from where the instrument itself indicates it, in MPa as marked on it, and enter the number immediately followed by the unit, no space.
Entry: 0.55MPa
